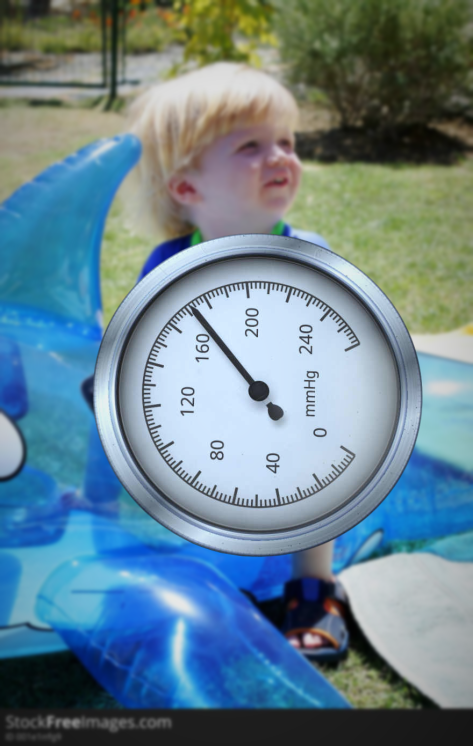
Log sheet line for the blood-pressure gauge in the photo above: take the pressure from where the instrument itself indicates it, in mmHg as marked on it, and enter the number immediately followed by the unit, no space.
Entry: 172mmHg
